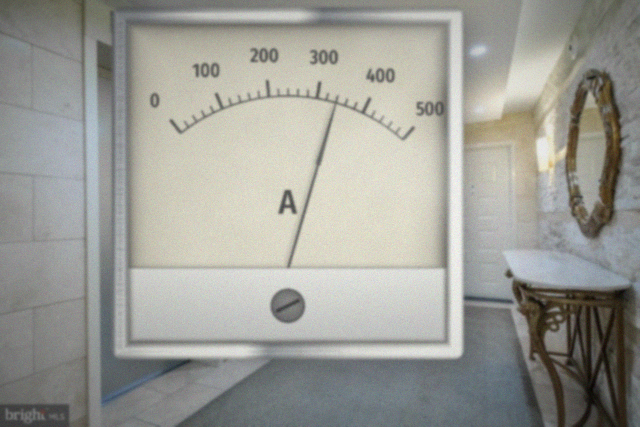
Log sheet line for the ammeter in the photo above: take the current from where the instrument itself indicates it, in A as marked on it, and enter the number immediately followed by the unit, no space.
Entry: 340A
